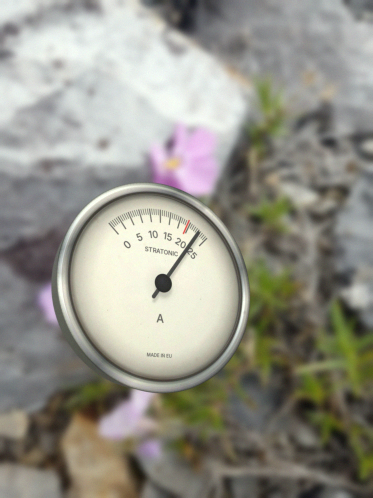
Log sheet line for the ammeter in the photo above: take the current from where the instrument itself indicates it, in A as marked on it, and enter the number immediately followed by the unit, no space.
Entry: 22.5A
